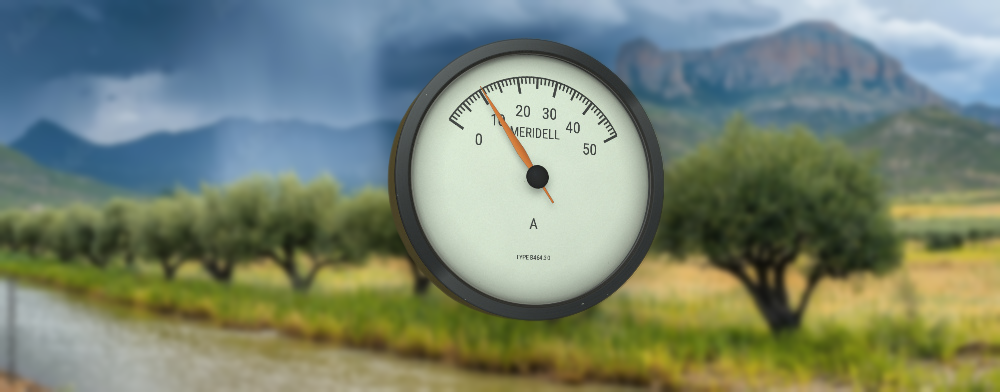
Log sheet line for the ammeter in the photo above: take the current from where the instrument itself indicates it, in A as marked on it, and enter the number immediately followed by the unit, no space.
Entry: 10A
